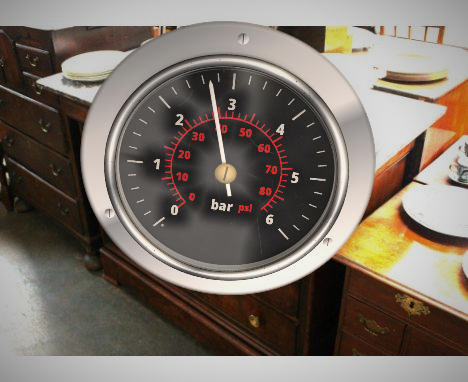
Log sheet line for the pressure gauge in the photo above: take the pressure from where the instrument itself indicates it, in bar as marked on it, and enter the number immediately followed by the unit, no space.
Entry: 2.7bar
